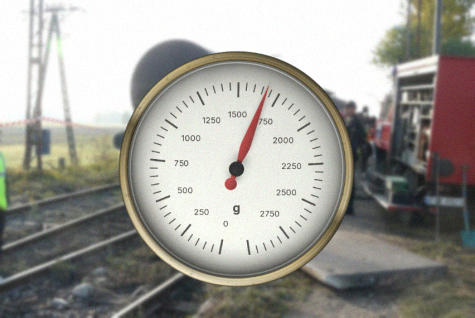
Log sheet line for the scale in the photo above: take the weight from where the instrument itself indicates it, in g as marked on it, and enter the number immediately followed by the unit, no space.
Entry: 1675g
